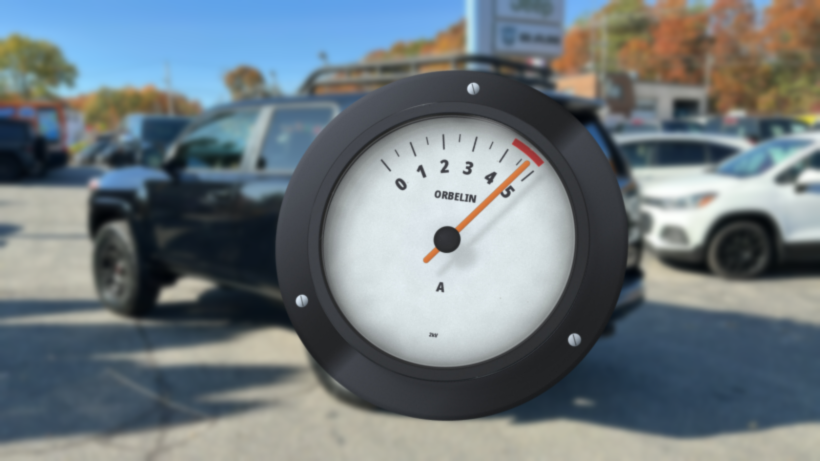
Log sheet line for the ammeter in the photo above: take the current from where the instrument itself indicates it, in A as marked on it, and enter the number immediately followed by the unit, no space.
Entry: 4.75A
